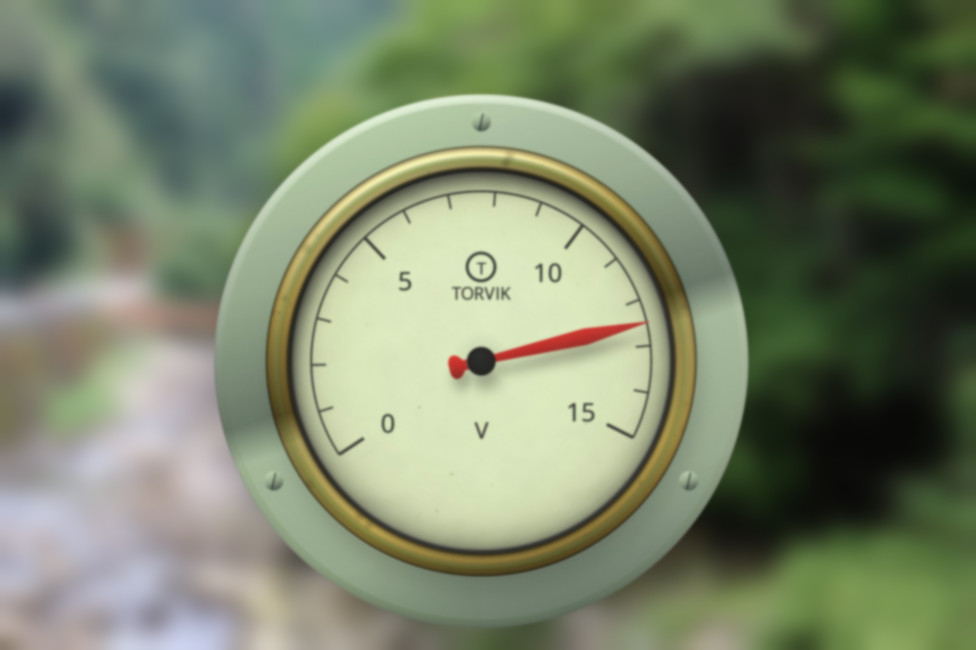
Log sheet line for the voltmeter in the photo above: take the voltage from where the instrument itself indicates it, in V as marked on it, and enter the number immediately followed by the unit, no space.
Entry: 12.5V
